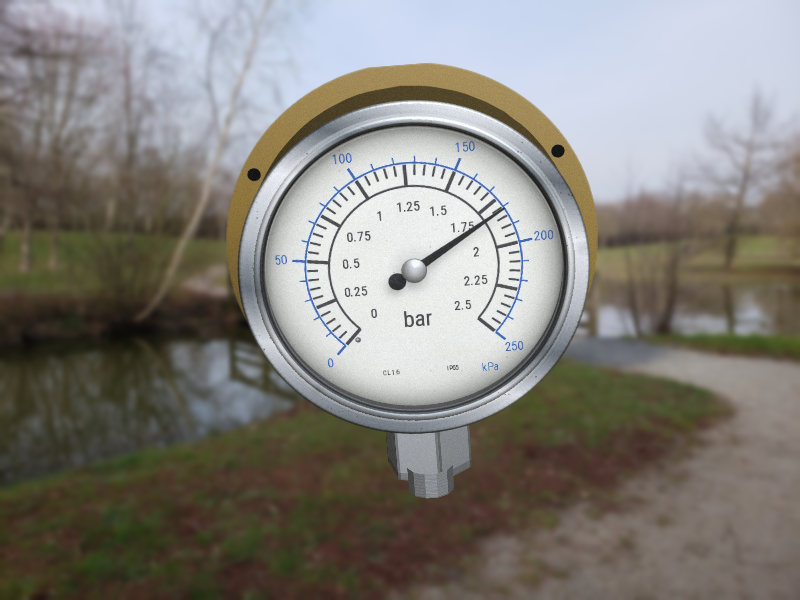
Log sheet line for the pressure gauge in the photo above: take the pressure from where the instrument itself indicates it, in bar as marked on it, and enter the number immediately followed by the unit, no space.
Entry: 1.8bar
